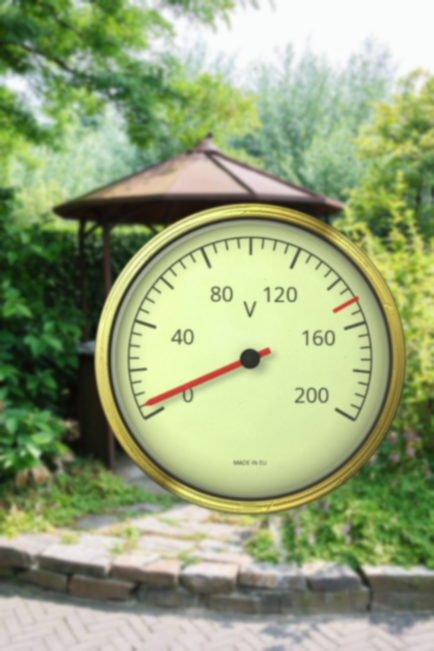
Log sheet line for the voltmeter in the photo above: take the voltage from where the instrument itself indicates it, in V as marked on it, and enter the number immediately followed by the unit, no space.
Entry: 5V
